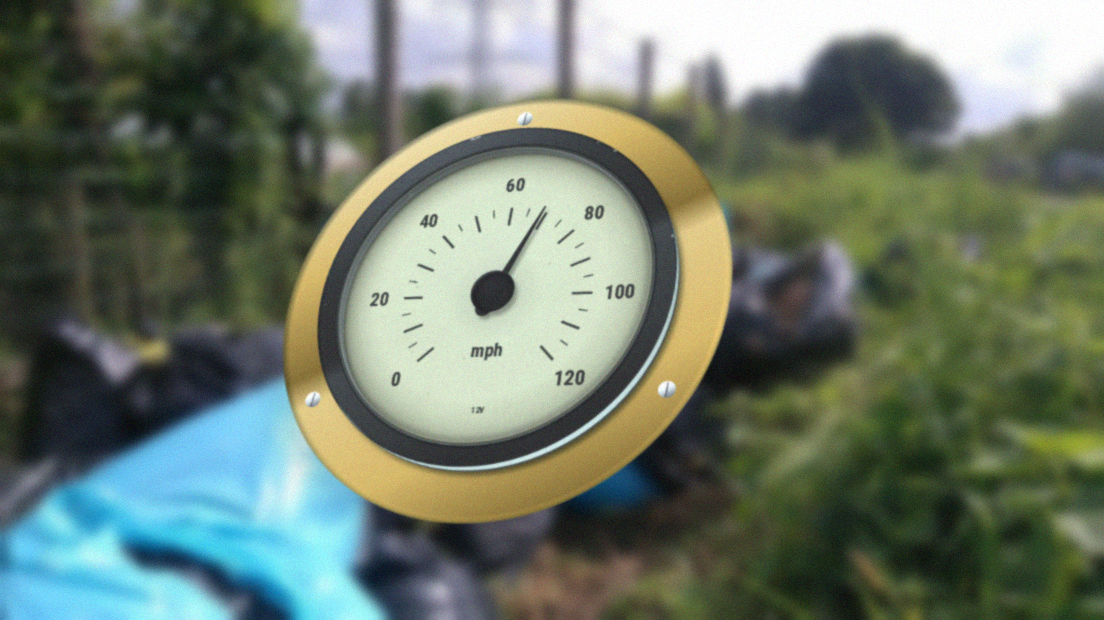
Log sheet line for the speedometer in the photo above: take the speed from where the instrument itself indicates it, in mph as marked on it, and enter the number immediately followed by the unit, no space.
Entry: 70mph
